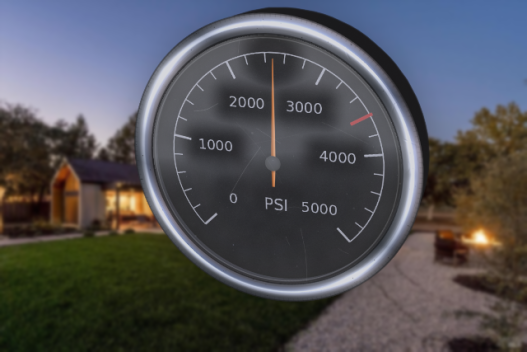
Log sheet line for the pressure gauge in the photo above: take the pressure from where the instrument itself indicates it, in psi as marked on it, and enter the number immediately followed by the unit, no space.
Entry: 2500psi
